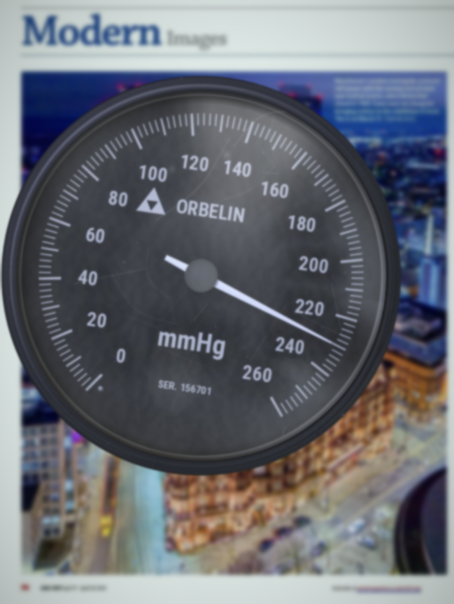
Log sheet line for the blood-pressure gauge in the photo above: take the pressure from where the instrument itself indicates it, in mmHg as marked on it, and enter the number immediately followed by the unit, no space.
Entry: 230mmHg
